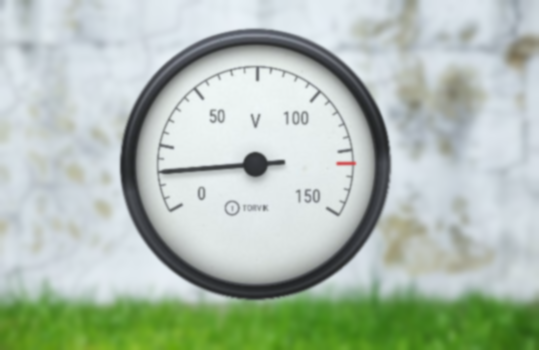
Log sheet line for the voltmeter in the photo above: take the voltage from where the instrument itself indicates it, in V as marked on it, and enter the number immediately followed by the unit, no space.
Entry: 15V
